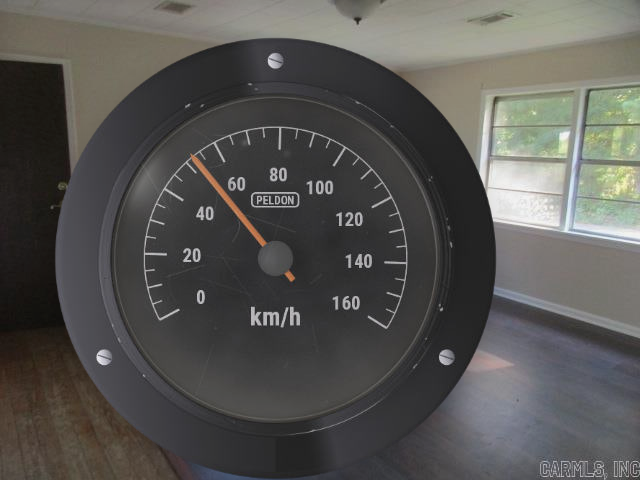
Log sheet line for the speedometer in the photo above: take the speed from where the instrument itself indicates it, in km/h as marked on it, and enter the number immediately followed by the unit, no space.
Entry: 52.5km/h
